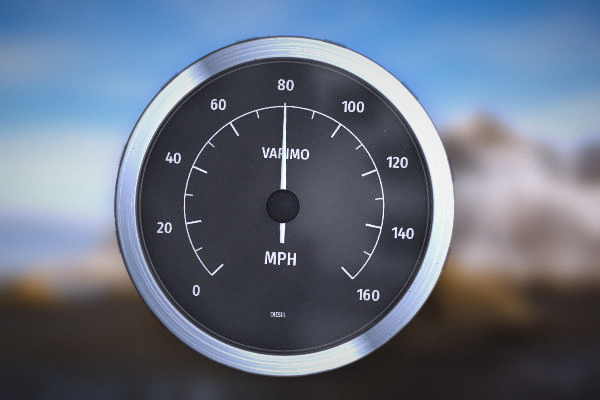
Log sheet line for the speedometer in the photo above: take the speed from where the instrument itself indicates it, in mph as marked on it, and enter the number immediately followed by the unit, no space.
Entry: 80mph
